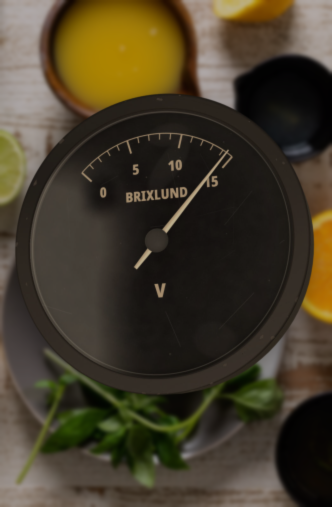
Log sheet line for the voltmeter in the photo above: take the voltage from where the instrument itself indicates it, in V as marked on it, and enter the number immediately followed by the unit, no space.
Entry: 14.5V
